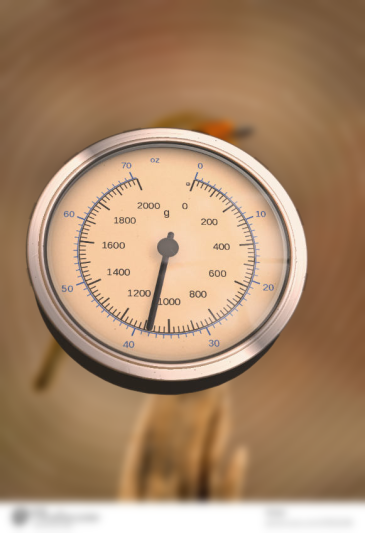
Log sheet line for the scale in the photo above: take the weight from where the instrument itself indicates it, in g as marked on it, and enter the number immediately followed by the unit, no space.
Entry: 1080g
